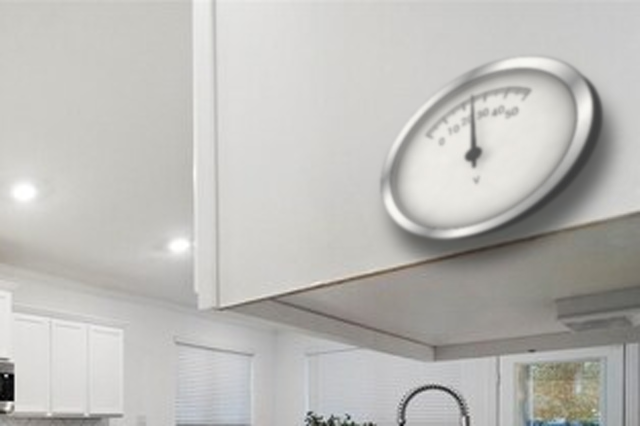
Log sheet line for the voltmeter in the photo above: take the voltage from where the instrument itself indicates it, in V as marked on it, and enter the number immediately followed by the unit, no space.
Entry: 25V
